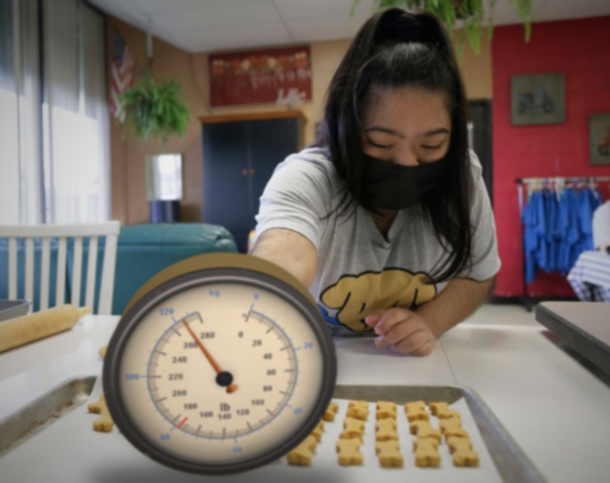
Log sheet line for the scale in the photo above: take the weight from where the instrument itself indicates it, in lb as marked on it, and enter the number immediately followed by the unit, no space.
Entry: 270lb
